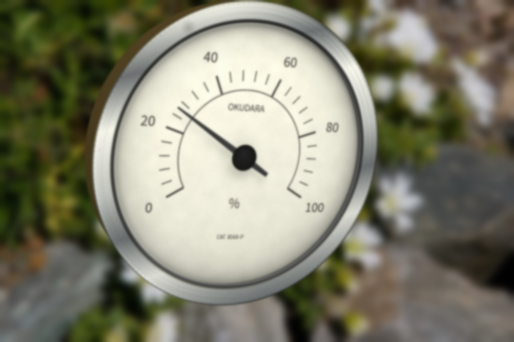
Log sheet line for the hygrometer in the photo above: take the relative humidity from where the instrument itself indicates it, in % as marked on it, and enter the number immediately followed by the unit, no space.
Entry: 26%
